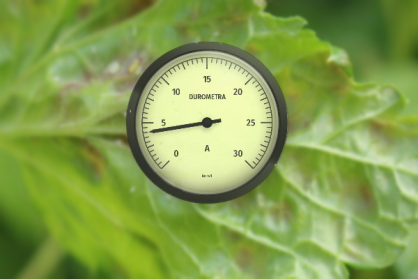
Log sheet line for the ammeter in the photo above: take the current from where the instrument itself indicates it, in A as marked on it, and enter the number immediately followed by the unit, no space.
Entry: 4A
